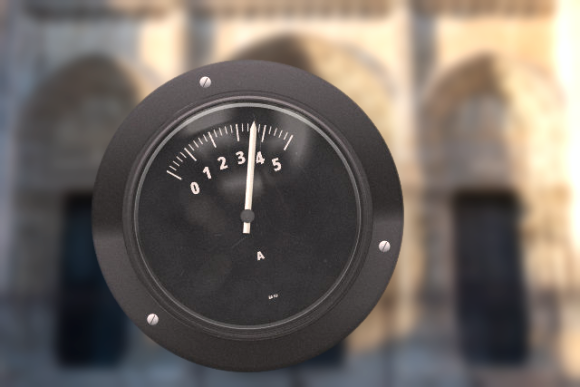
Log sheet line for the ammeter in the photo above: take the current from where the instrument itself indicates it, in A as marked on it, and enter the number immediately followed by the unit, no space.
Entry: 3.6A
